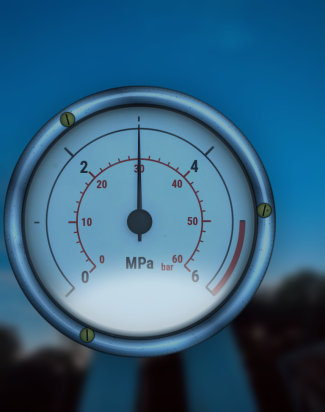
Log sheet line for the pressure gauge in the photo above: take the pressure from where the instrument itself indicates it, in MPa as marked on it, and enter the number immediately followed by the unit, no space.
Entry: 3MPa
